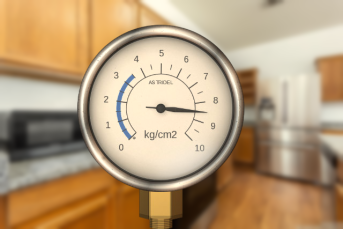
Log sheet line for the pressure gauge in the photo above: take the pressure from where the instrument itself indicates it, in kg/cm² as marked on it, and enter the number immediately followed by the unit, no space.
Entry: 8.5kg/cm²
